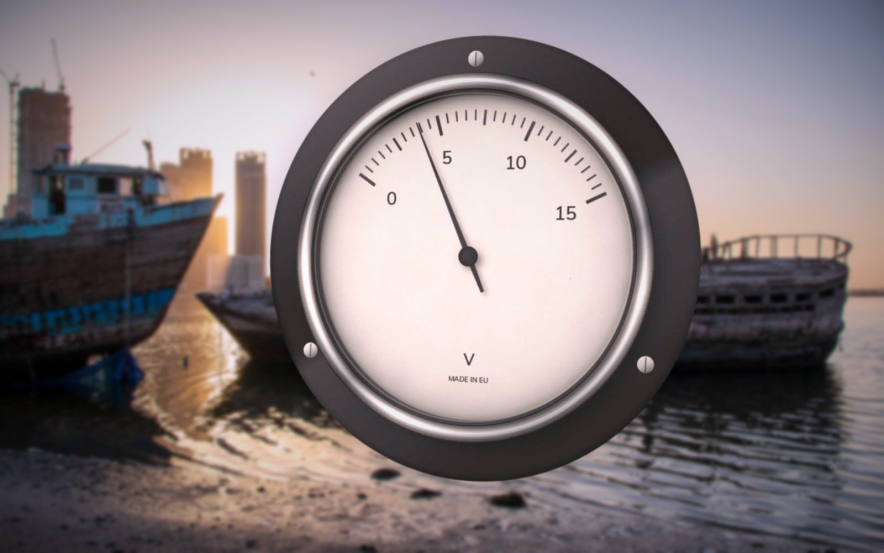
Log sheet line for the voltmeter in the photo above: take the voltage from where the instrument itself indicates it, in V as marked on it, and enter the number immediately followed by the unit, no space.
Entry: 4V
